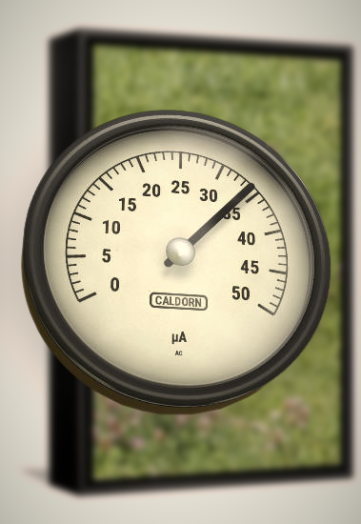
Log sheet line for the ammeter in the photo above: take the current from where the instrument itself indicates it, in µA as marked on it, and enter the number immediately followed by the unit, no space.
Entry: 34µA
